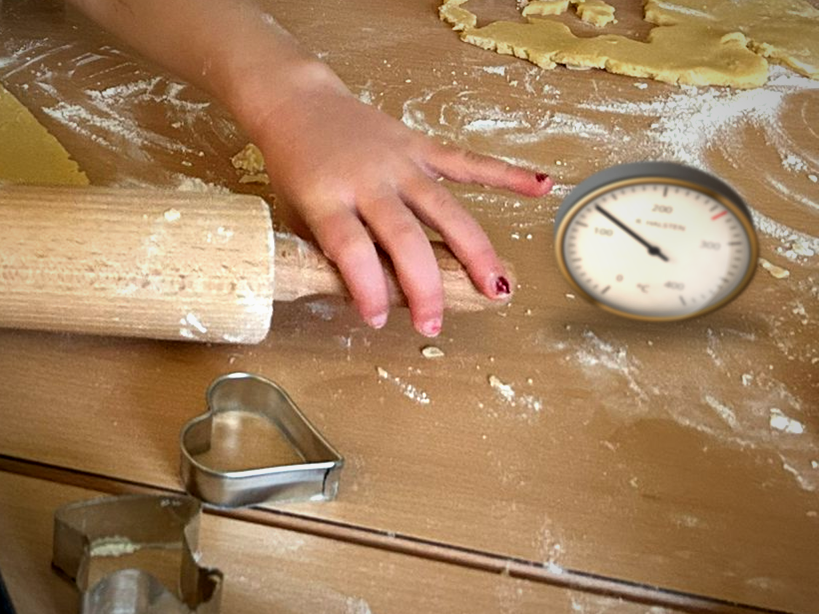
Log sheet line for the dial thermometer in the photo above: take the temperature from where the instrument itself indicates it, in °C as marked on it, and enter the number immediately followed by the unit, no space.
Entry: 130°C
